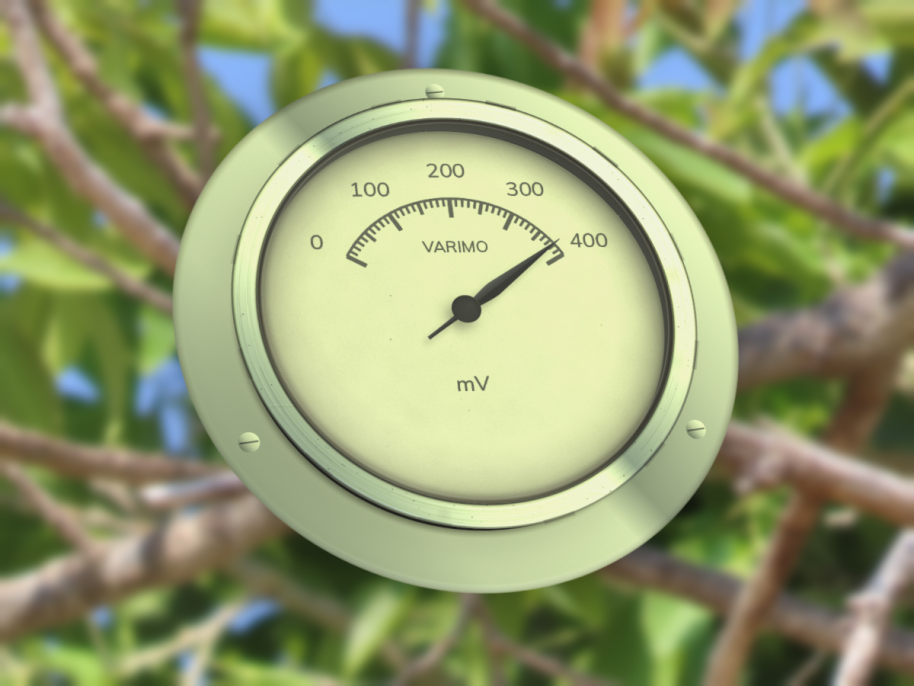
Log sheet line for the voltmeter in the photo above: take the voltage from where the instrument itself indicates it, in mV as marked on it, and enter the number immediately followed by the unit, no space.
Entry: 380mV
